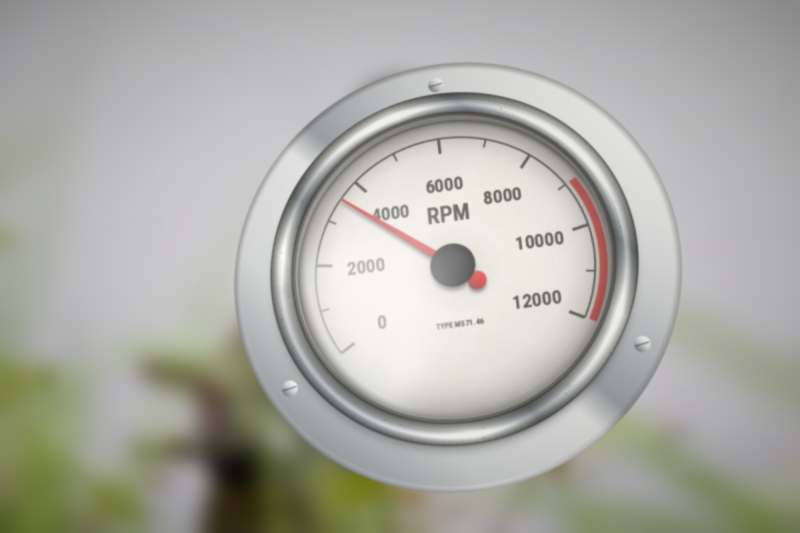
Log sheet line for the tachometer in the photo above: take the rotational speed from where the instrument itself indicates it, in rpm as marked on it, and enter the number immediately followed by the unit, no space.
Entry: 3500rpm
